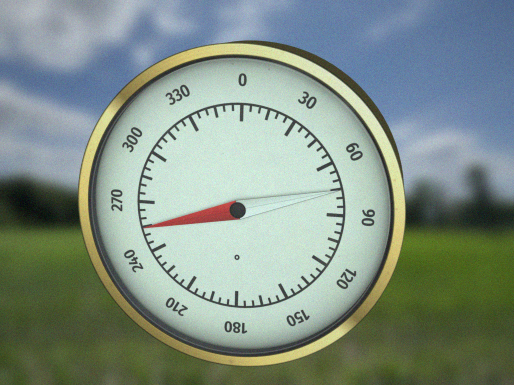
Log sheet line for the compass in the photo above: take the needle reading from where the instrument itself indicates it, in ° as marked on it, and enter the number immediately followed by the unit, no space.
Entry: 255°
